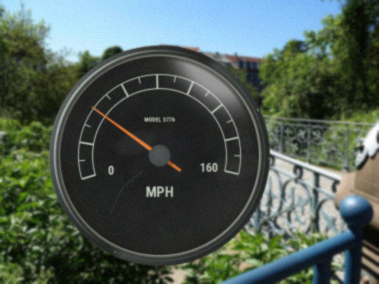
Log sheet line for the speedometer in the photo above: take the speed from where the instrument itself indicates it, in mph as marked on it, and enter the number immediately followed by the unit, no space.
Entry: 40mph
